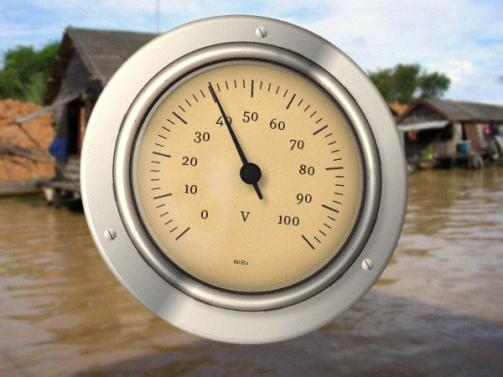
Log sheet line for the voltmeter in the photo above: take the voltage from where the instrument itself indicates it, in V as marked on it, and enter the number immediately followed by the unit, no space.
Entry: 40V
